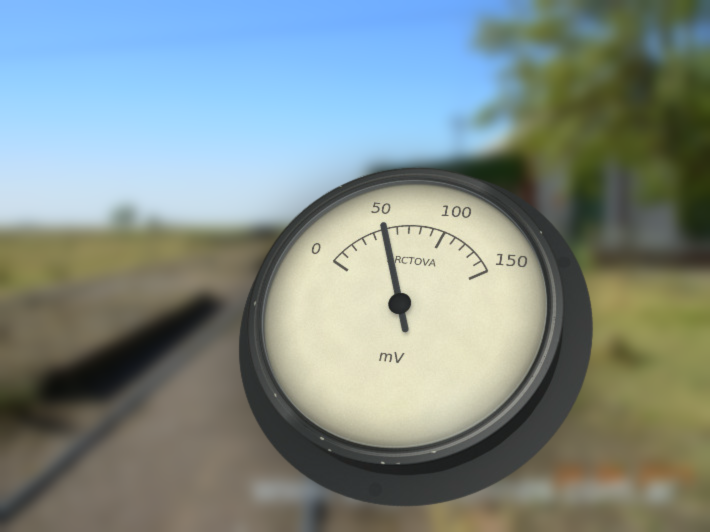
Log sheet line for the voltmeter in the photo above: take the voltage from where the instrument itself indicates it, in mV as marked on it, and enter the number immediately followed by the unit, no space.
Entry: 50mV
